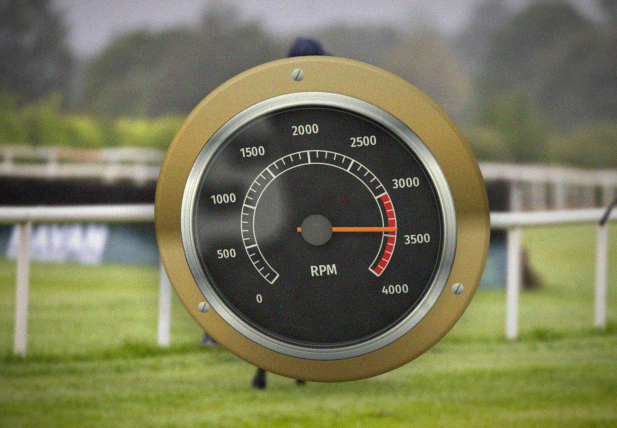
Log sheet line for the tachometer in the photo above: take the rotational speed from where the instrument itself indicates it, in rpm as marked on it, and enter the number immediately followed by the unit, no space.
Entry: 3400rpm
